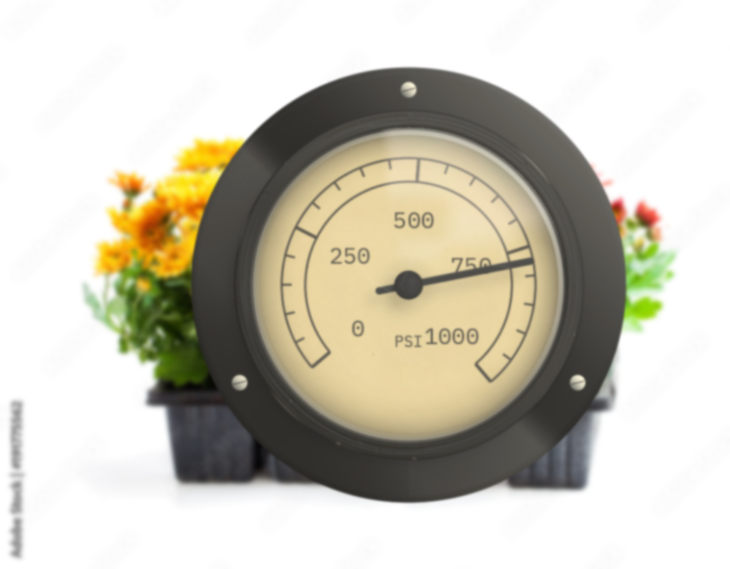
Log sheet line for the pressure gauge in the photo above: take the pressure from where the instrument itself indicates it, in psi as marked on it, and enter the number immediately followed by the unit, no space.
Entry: 775psi
